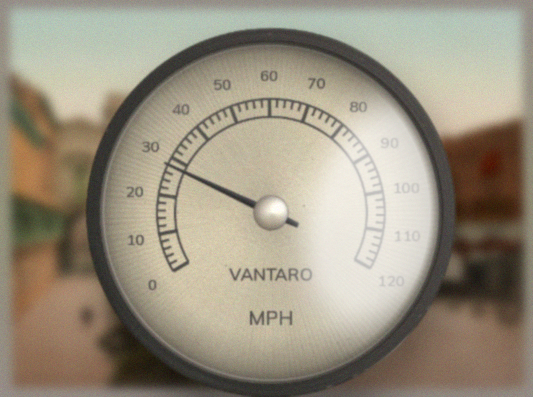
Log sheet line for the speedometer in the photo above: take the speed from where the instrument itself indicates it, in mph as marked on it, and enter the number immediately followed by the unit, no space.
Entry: 28mph
